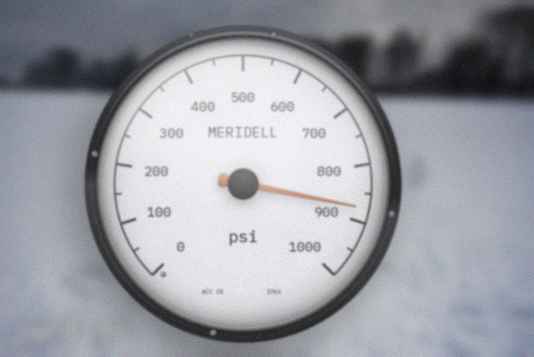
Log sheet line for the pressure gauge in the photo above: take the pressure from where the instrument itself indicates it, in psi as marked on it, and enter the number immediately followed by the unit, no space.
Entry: 875psi
